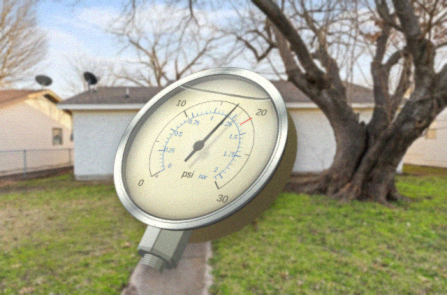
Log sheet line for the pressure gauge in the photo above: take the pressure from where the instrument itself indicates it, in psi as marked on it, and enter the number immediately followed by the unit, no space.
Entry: 17.5psi
